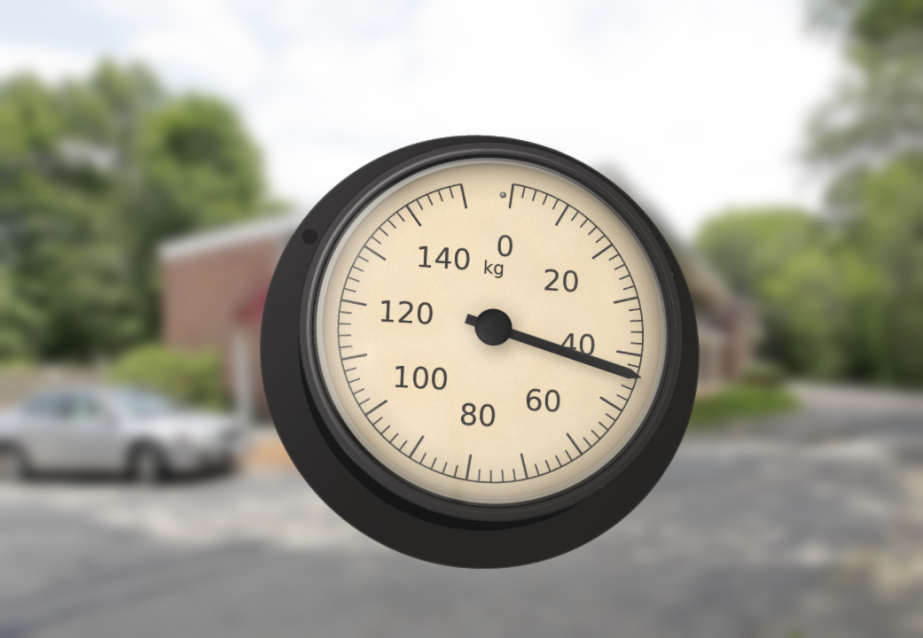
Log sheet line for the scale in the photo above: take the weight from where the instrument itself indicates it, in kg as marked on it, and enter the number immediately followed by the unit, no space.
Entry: 44kg
